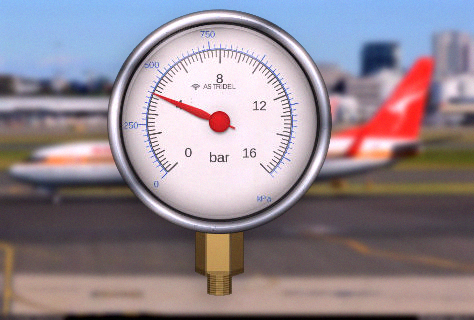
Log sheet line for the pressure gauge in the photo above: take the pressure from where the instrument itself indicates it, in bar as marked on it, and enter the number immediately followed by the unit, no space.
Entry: 4bar
